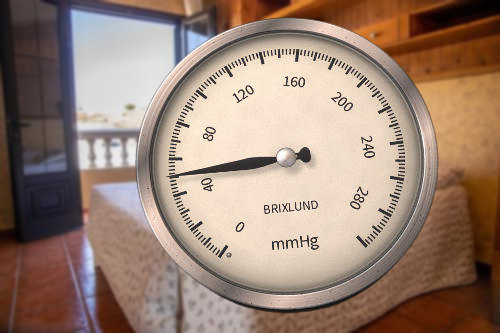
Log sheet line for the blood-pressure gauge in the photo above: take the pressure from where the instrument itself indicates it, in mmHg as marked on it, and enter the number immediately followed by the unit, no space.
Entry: 50mmHg
